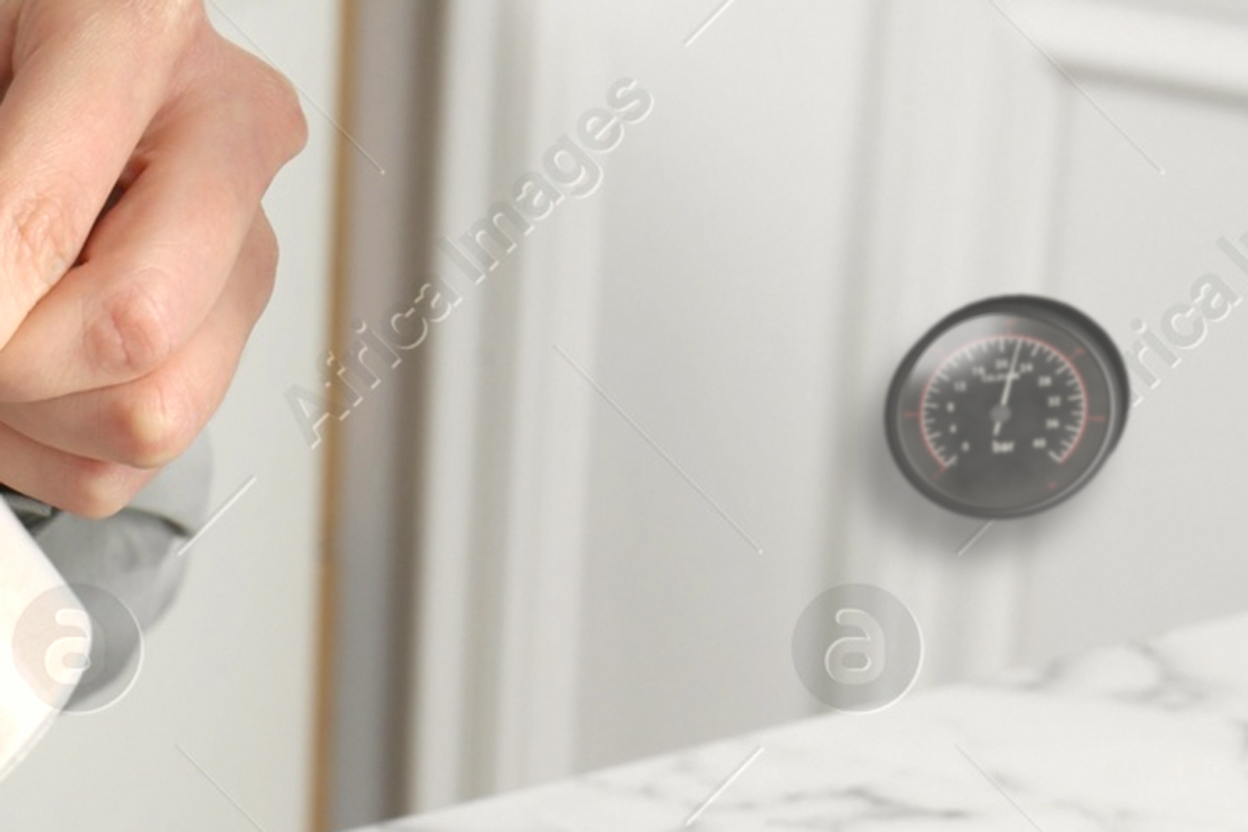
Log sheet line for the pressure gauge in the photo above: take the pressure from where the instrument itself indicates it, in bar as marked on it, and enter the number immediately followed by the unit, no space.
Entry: 22bar
